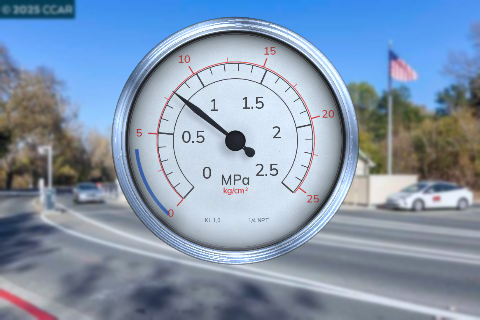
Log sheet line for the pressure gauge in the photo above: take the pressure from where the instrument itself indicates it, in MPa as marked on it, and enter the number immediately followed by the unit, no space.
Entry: 0.8MPa
